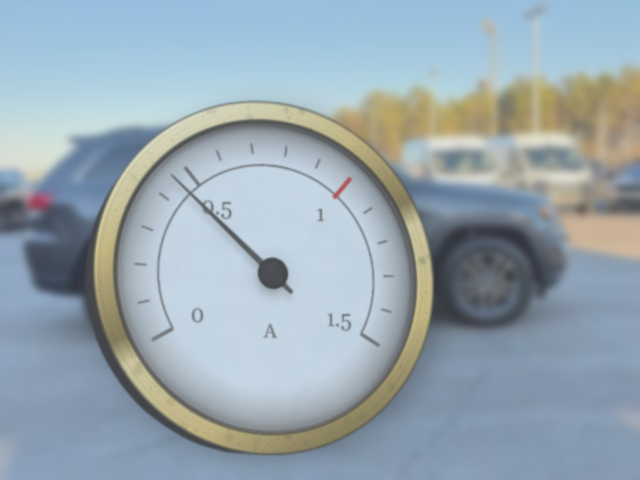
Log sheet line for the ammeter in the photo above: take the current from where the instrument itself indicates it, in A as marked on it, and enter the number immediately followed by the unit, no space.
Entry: 0.45A
